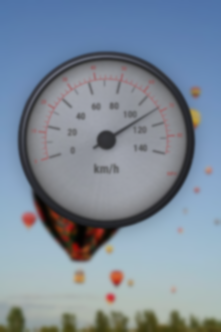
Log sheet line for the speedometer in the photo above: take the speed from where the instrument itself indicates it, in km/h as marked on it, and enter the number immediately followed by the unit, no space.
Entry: 110km/h
